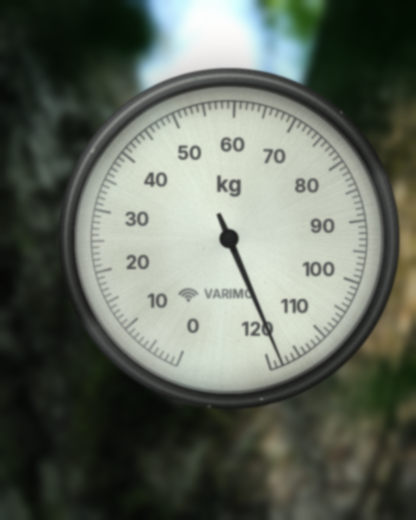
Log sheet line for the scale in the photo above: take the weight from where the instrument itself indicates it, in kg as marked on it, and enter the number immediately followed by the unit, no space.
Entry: 118kg
